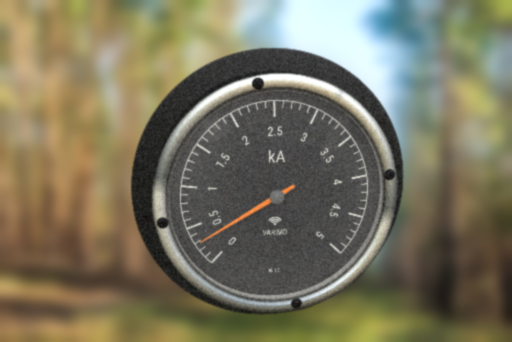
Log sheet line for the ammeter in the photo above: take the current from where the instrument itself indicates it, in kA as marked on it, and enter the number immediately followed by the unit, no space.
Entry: 0.3kA
